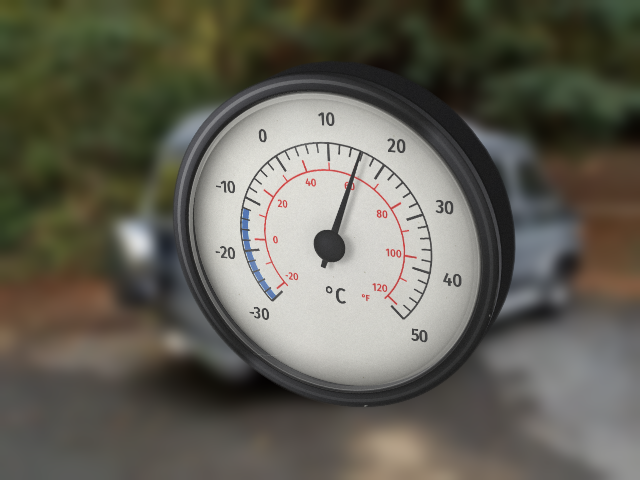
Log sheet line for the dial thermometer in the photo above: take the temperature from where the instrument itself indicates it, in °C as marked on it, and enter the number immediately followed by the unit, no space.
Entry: 16°C
